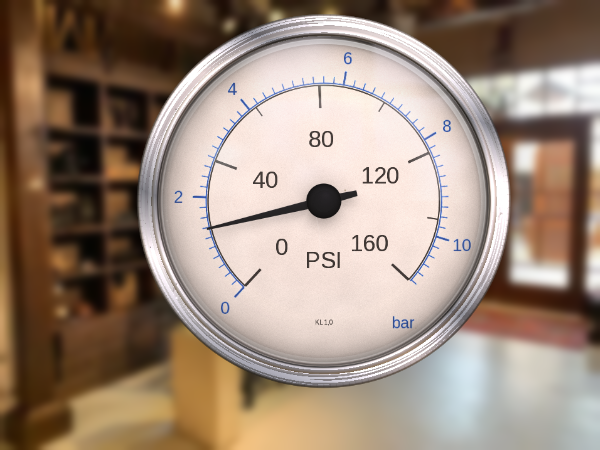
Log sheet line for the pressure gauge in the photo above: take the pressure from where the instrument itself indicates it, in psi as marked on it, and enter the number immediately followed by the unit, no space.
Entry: 20psi
